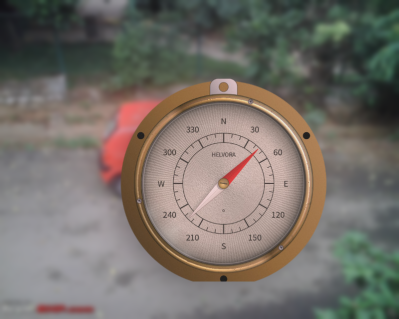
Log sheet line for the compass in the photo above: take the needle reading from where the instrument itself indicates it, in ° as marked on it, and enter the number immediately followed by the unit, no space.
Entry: 45°
